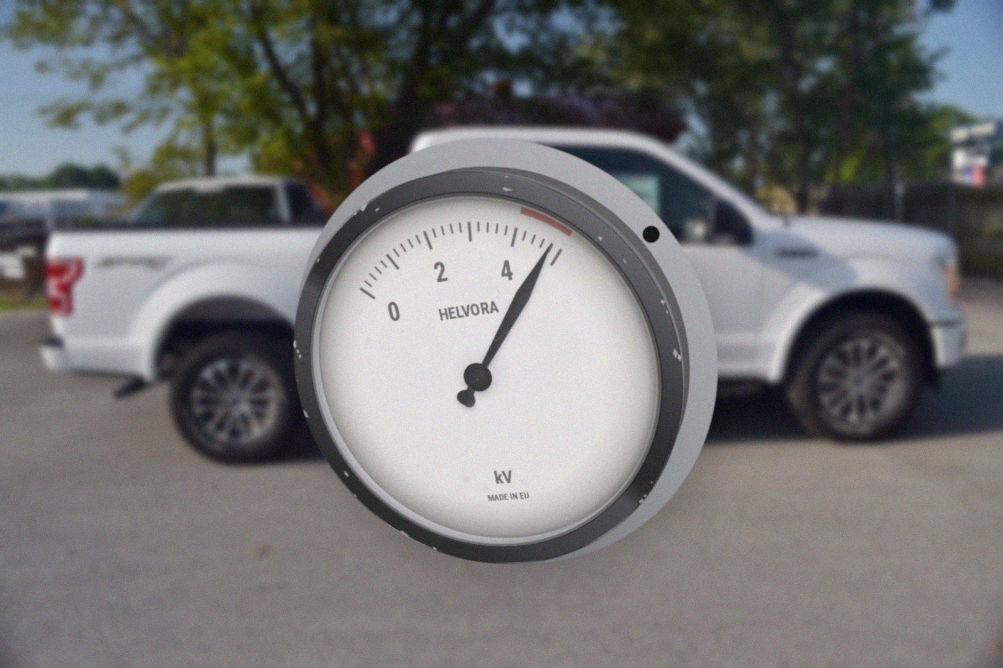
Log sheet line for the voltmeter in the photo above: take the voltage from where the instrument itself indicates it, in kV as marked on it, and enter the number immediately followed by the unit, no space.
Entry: 4.8kV
